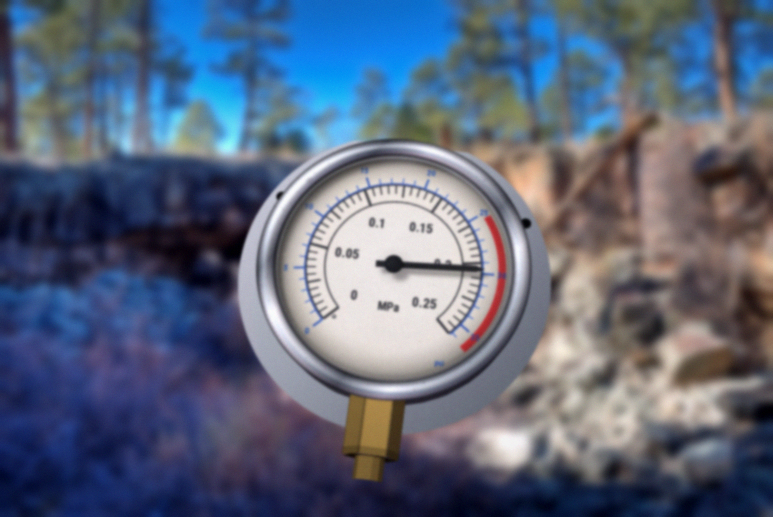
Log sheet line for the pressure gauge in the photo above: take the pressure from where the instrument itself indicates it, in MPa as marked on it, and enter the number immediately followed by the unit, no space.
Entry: 0.205MPa
